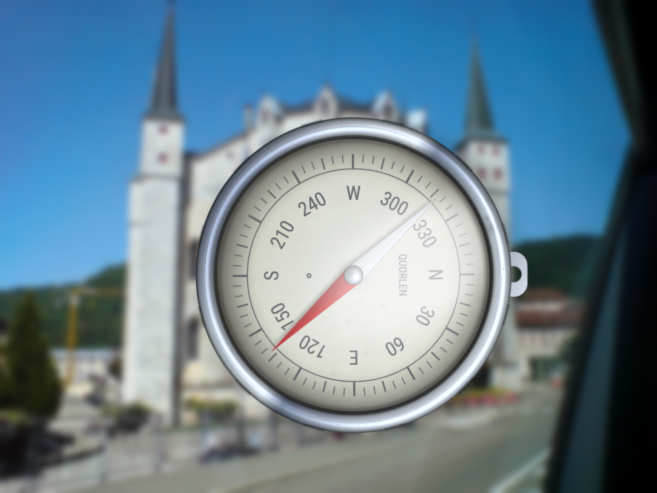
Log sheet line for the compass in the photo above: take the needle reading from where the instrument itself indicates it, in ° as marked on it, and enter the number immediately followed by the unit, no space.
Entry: 137.5°
